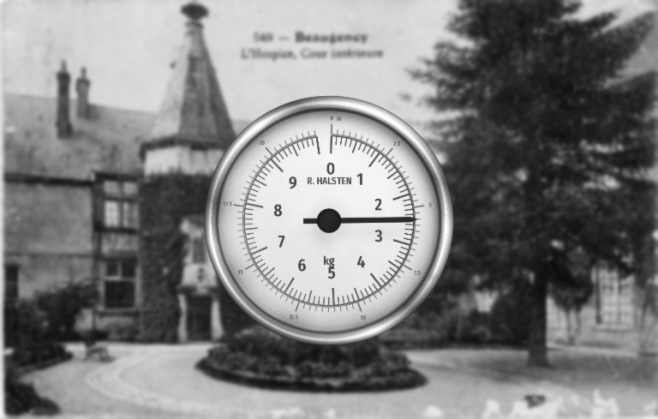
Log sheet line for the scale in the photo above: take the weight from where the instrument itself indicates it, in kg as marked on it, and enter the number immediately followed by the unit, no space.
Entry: 2.5kg
